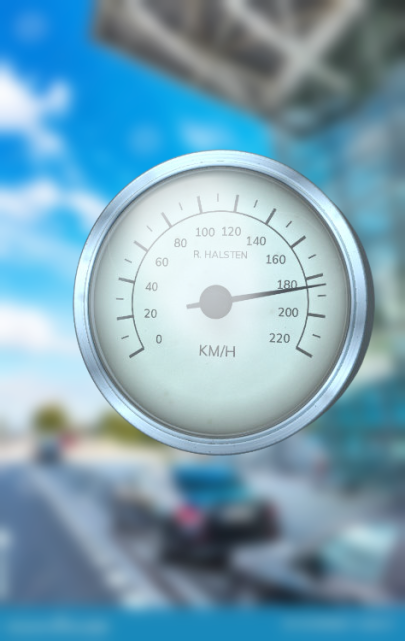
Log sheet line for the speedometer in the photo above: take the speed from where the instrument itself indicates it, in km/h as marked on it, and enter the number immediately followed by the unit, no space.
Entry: 185km/h
